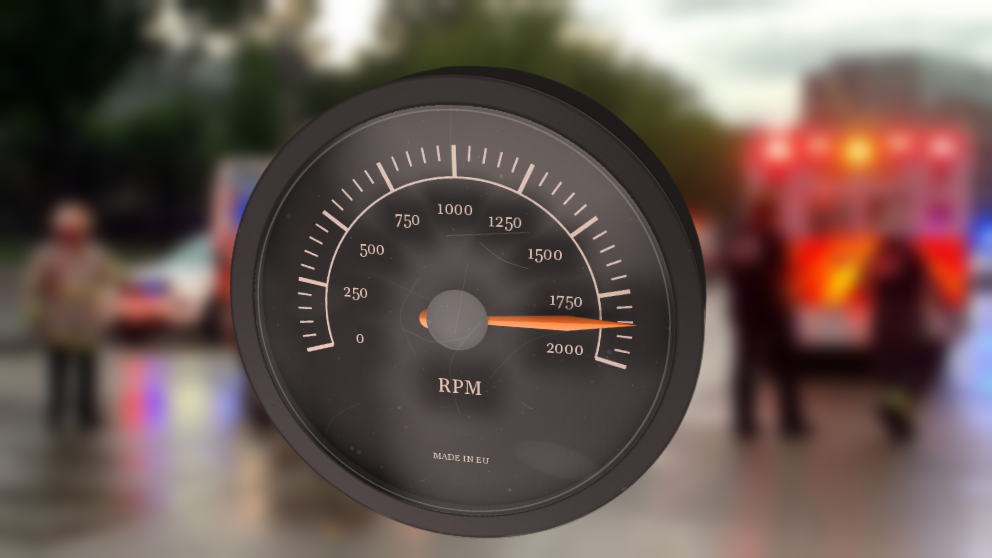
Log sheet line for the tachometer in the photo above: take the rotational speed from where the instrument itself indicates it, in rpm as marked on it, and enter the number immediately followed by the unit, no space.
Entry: 1850rpm
